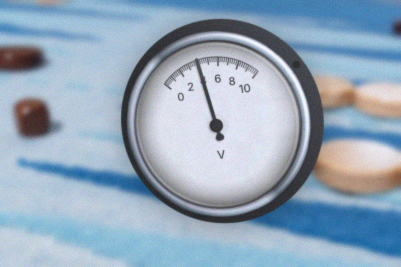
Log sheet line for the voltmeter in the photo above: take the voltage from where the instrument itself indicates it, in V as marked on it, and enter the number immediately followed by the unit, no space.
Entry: 4V
